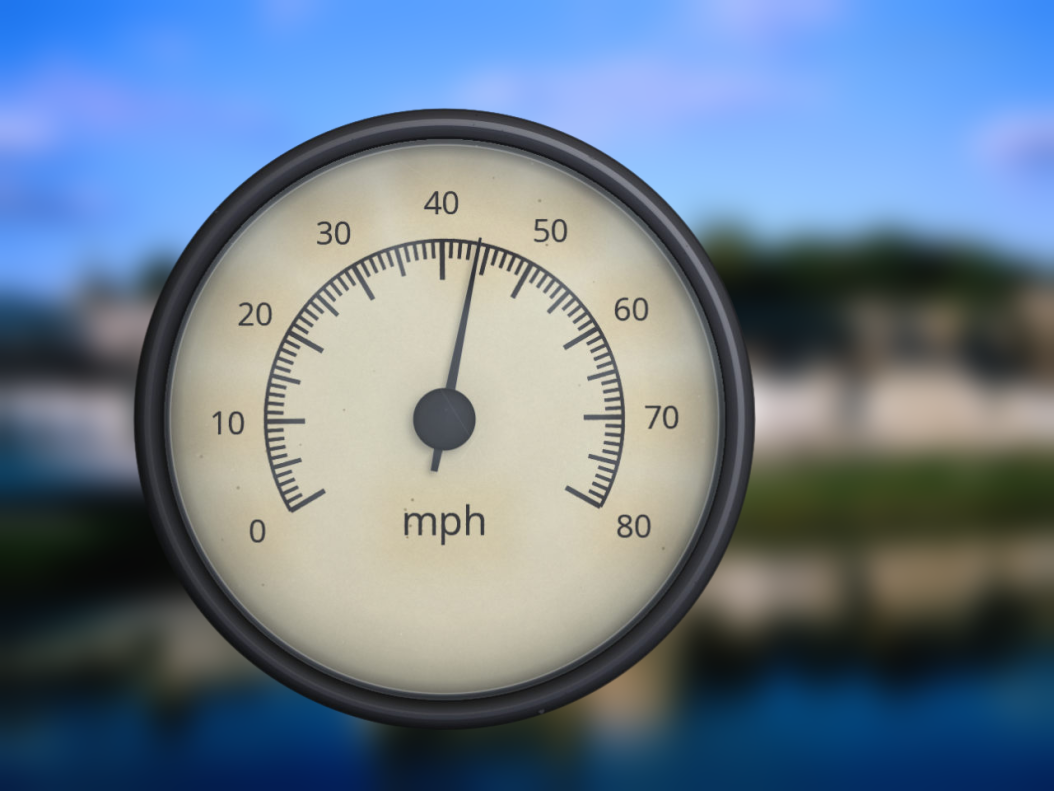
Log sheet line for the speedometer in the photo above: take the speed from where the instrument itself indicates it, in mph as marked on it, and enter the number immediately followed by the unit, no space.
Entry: 44mph
